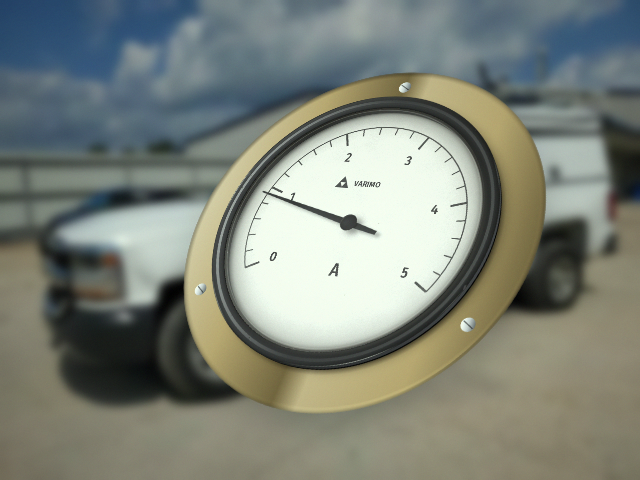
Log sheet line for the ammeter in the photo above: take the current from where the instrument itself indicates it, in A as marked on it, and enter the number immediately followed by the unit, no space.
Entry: 0.9A
